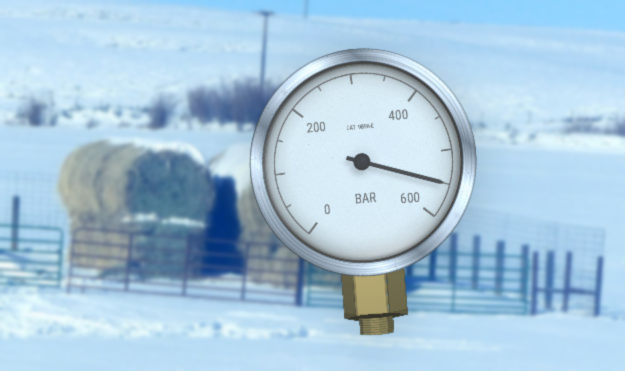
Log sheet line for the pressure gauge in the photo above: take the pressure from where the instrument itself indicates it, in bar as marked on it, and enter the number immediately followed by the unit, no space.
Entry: 550bar
